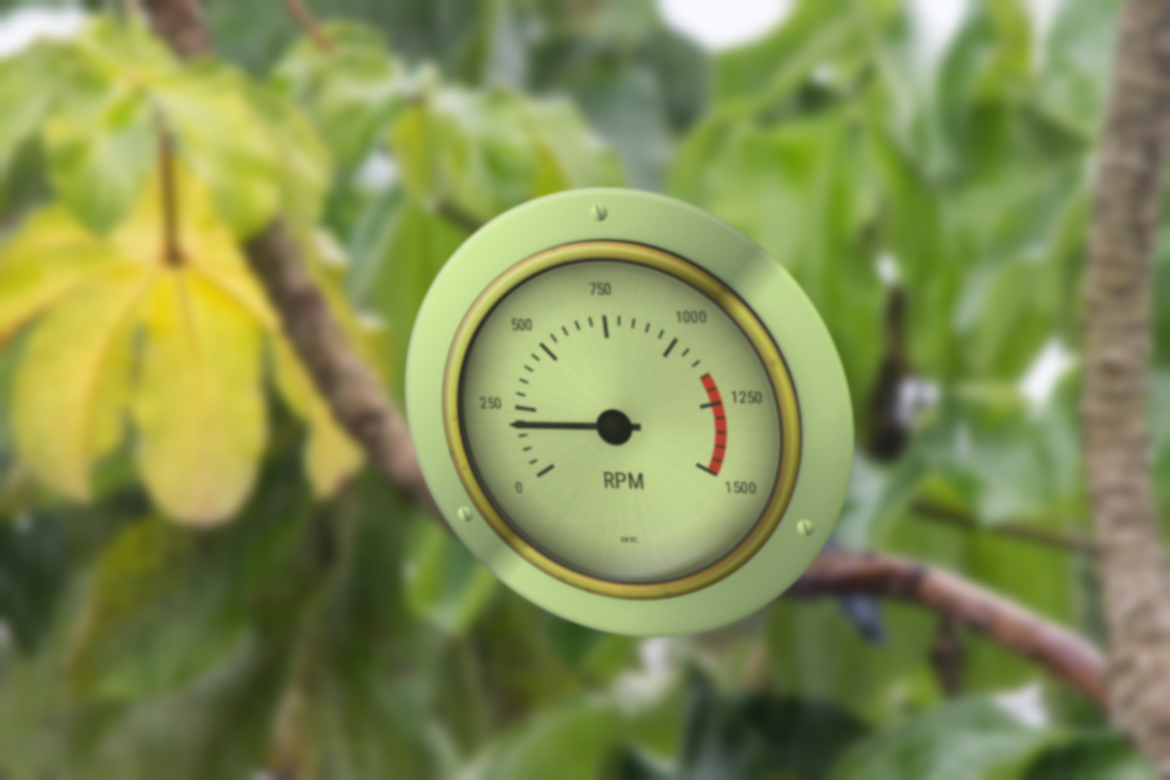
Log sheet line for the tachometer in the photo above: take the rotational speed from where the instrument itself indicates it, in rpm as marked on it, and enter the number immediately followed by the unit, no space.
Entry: 200rpm
